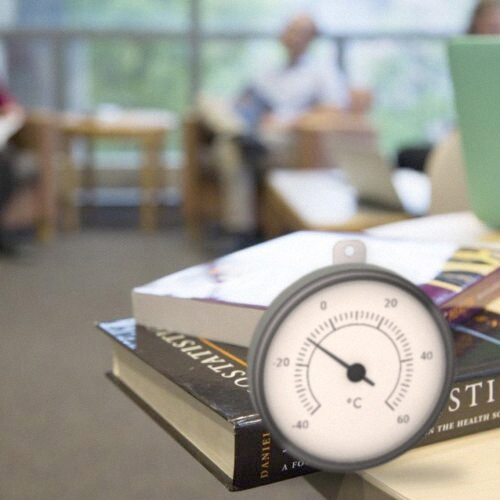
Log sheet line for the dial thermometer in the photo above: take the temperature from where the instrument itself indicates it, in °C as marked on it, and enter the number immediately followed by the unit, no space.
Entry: -10°C
